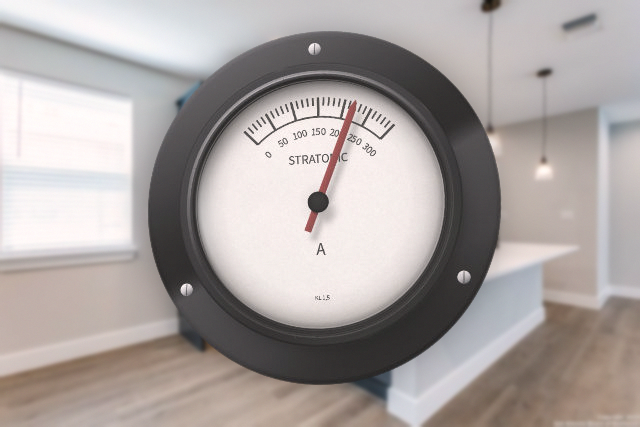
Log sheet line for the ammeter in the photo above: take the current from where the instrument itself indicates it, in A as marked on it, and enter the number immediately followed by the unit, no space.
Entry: 220A
